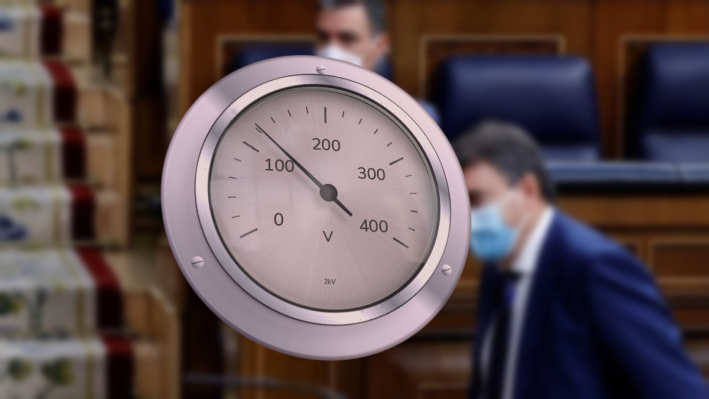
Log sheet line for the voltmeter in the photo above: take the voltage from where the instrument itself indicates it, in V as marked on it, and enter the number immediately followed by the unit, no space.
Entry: 120V
